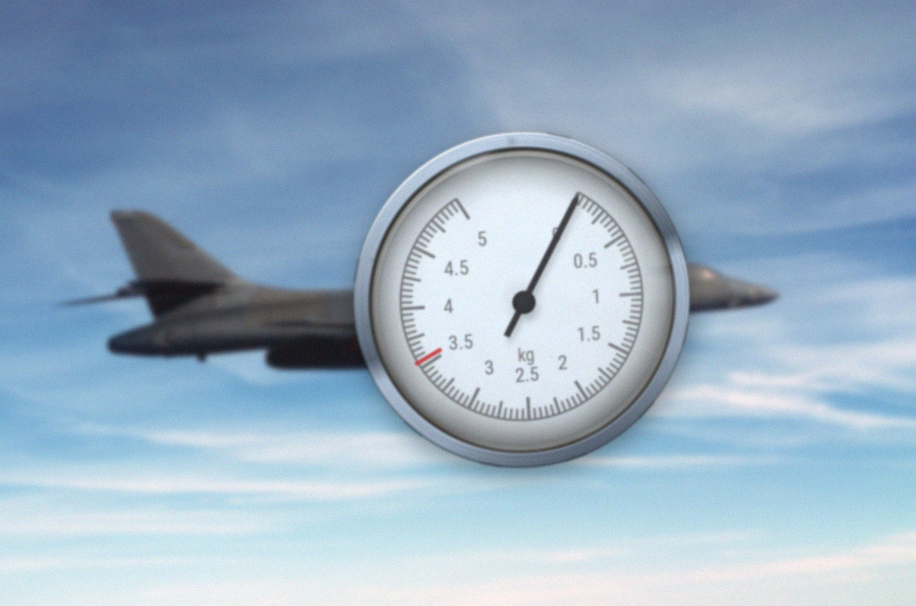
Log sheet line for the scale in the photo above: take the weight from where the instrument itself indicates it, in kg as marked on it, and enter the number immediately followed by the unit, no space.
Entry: 0kg
